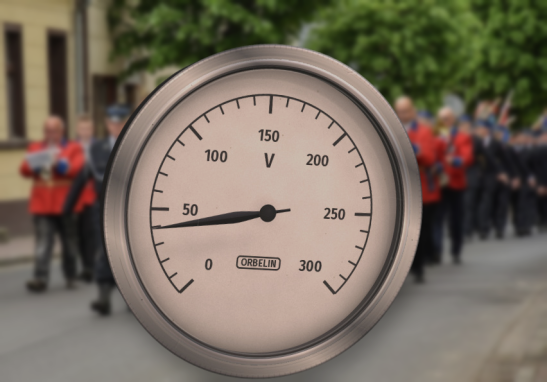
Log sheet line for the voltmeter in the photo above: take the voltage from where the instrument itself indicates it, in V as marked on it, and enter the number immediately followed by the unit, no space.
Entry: 40V
